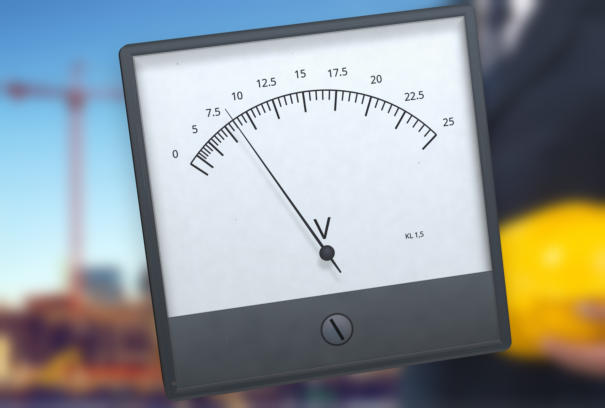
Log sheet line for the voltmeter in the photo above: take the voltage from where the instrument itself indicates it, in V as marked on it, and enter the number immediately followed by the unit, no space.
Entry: 8.5V
